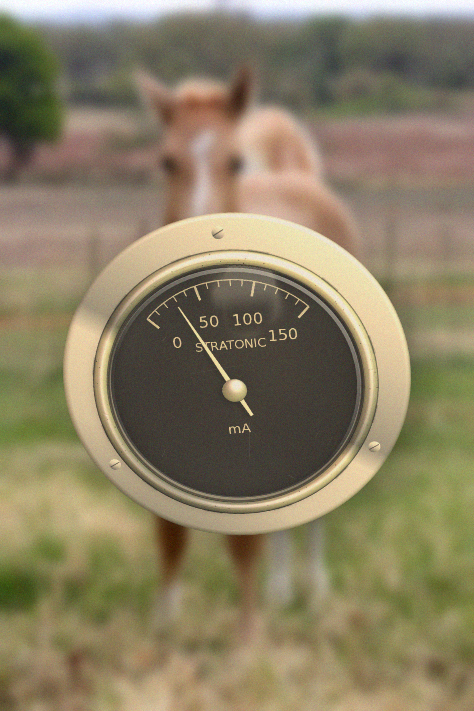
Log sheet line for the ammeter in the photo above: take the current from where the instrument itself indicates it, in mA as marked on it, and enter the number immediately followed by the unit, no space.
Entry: 30mA
